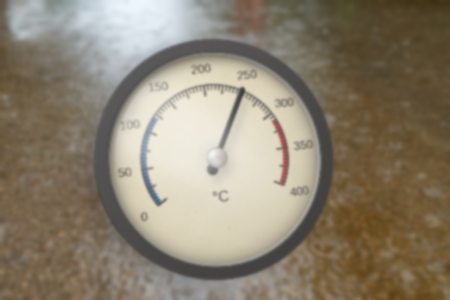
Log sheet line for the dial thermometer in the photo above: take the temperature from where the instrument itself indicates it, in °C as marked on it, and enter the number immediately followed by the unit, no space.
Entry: 250°C
